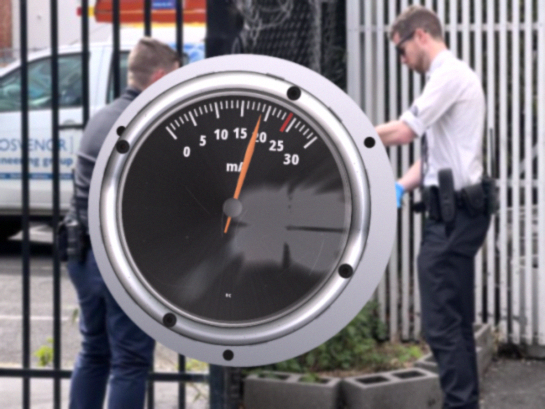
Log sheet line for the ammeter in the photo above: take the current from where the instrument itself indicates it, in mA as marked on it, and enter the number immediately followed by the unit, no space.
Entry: 19mA
